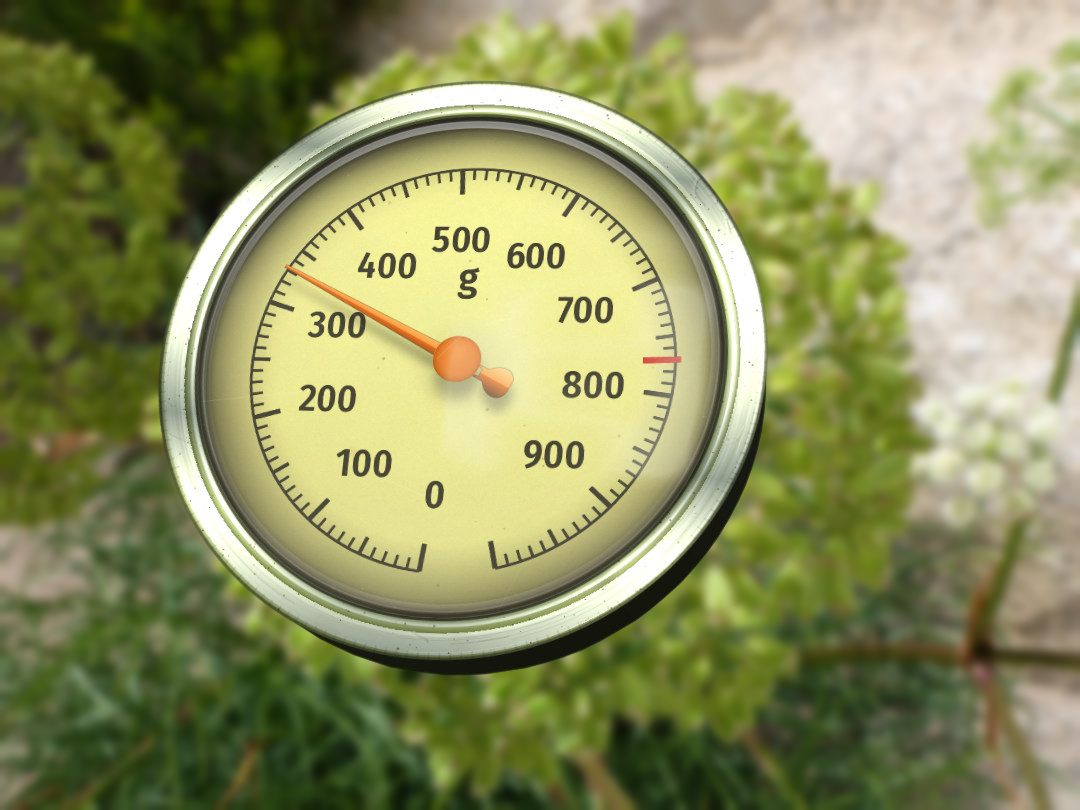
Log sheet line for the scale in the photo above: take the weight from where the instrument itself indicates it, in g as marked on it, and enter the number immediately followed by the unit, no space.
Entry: 330g
